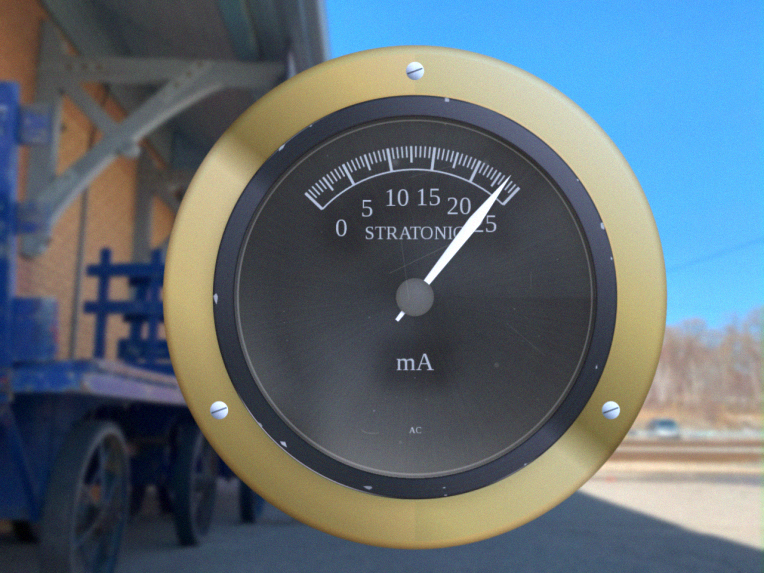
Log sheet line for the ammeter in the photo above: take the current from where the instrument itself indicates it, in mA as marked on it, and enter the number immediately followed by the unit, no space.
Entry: 23.5mA
